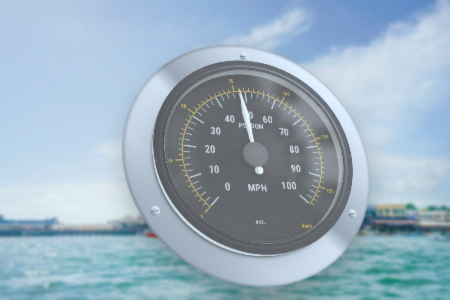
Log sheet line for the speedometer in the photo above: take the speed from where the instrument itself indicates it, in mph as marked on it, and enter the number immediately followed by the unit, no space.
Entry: 48mph
